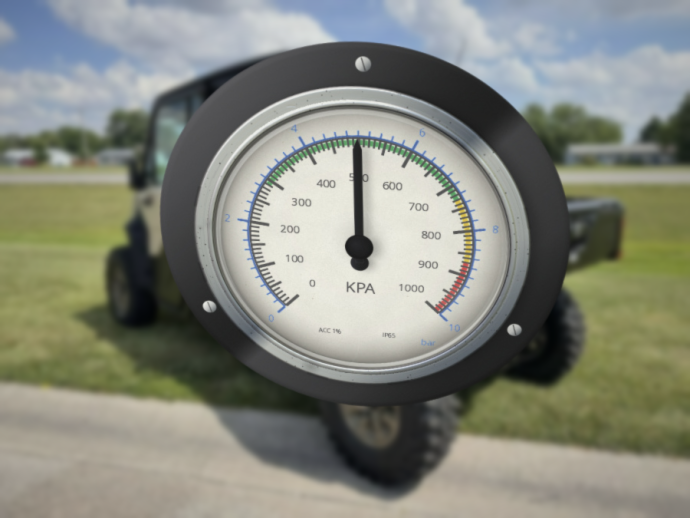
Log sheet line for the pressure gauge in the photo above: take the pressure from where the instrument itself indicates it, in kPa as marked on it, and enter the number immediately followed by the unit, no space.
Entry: 500kPa
